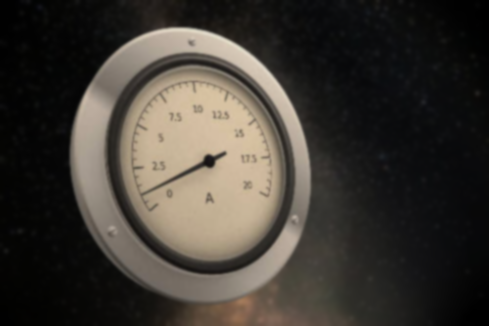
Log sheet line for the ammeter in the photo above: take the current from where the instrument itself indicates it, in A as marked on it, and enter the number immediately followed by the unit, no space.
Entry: 1A
